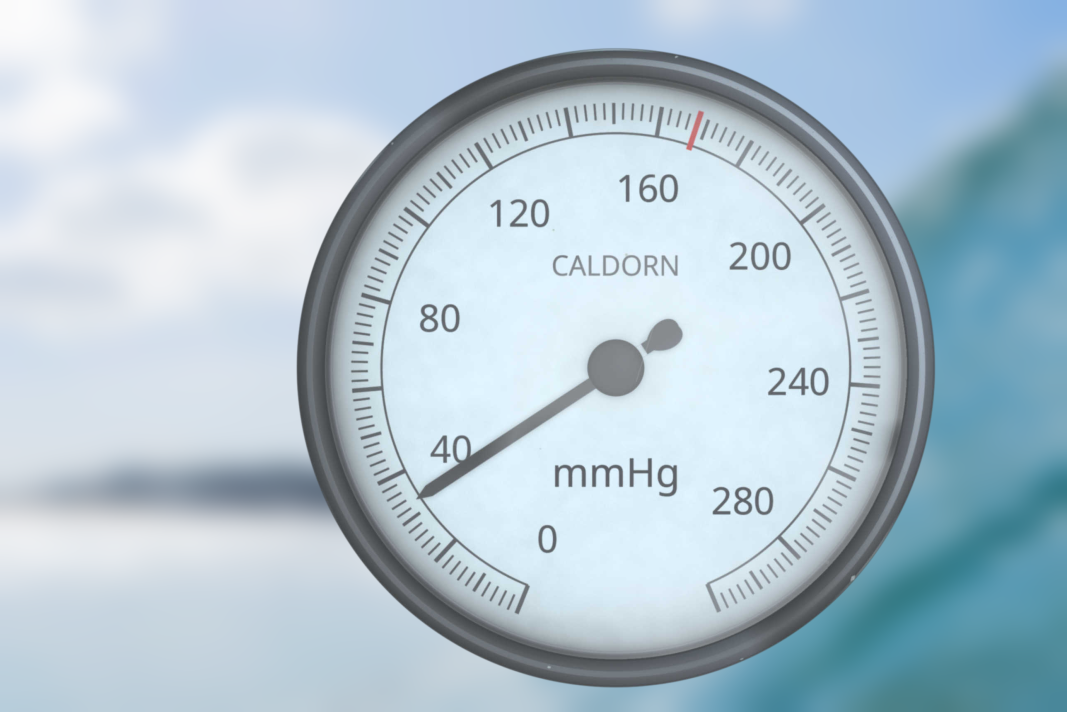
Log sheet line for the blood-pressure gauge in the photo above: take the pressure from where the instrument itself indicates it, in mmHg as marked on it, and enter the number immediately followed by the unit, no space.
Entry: 33mmHg
